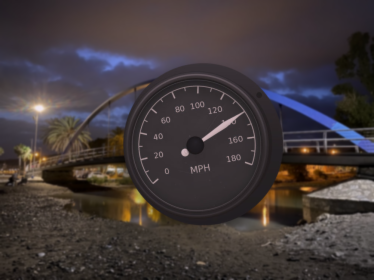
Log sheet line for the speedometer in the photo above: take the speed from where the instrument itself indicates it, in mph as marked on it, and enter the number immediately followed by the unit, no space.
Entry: 140mph
